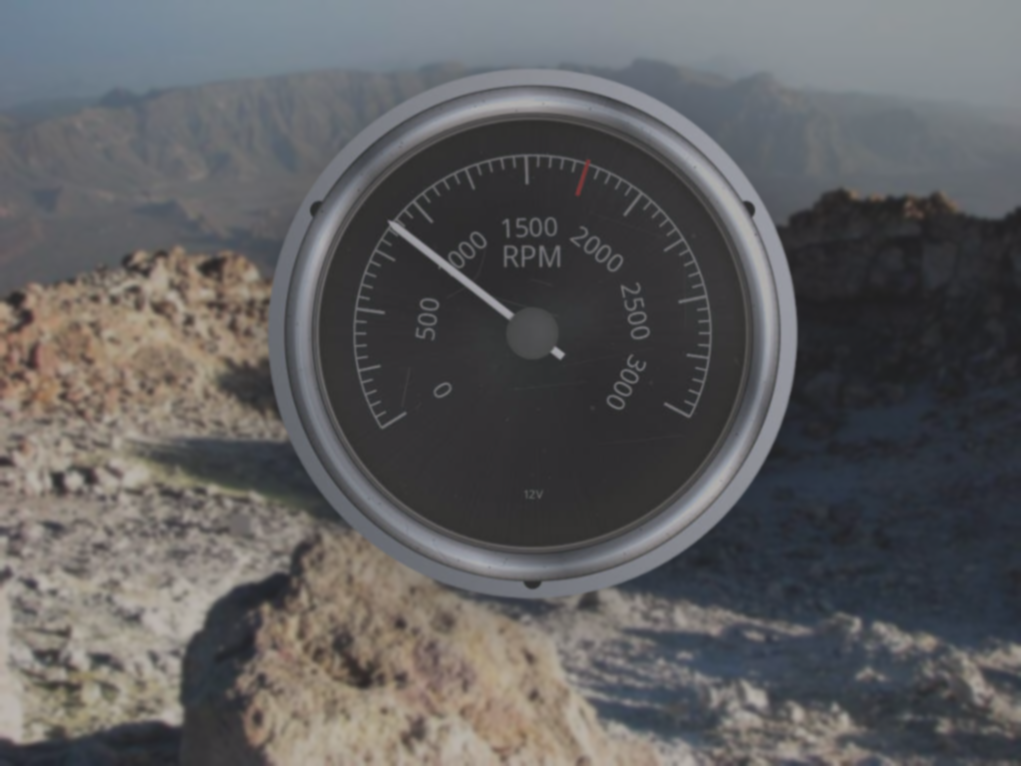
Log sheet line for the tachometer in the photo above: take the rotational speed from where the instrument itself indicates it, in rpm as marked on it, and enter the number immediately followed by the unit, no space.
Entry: 875rpm
